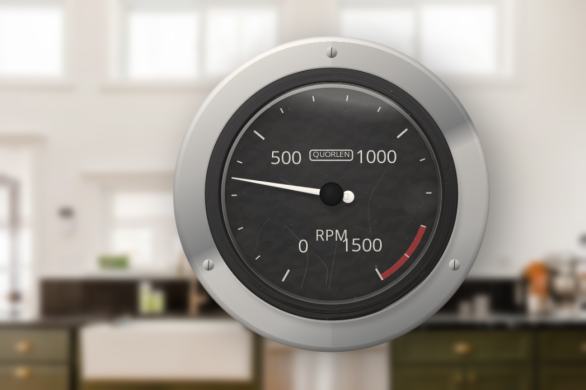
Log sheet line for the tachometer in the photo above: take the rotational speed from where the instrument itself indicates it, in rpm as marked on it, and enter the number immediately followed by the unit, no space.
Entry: 350rpm
